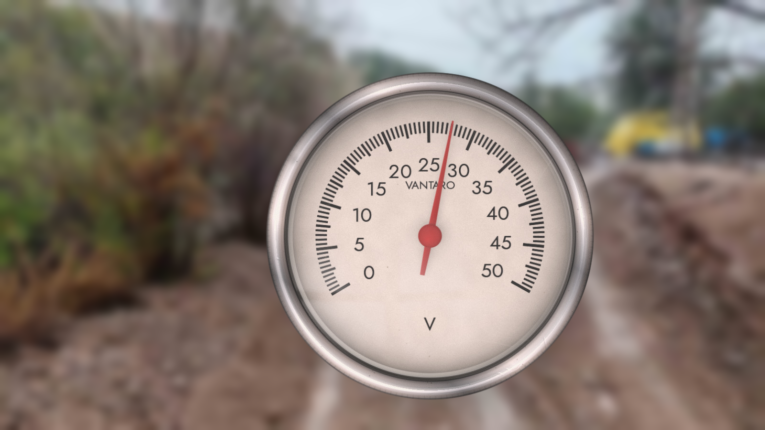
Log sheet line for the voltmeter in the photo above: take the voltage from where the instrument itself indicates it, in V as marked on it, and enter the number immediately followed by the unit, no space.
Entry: 27.5V
